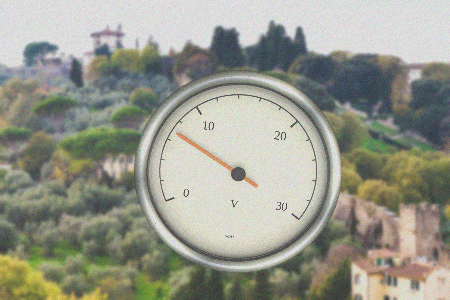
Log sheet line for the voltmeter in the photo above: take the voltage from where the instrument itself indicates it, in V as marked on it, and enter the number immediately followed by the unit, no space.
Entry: 7V
